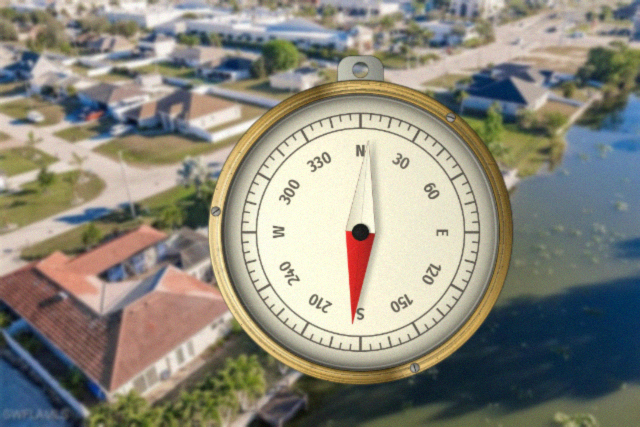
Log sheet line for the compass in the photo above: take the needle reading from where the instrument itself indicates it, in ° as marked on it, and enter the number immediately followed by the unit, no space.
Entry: 185°
